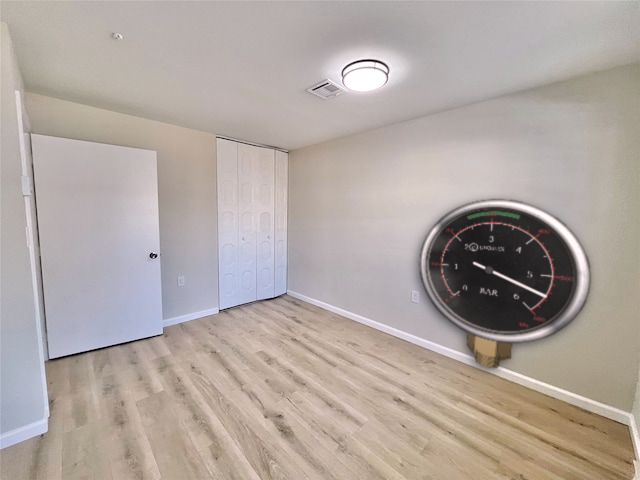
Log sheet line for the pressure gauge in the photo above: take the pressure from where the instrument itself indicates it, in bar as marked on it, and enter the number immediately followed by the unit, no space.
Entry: 5.5bar
